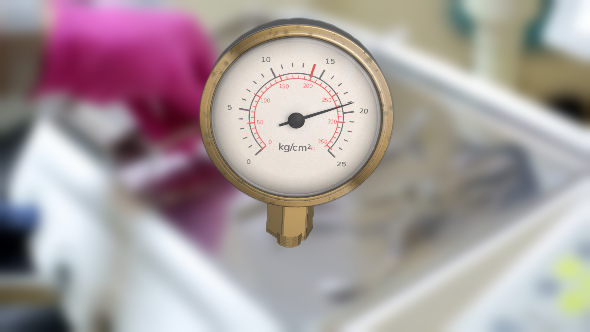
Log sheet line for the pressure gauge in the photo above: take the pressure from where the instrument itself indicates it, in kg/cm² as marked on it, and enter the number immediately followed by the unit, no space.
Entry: 19kg/cm²
